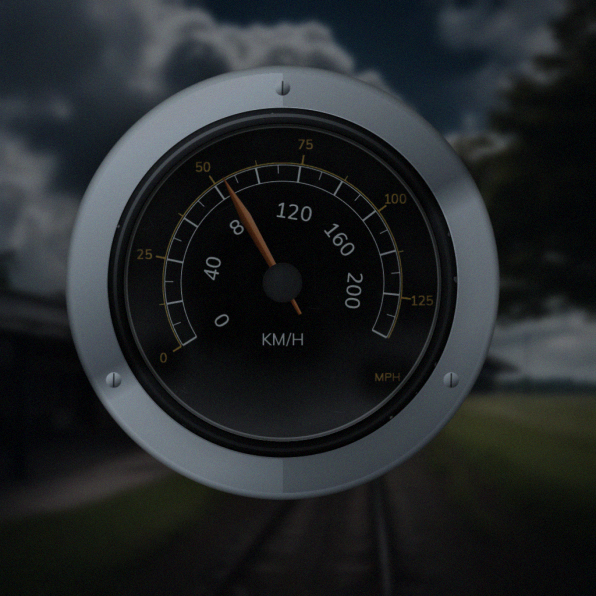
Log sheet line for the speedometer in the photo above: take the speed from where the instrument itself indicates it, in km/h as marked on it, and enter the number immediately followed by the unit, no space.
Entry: 85km/h
